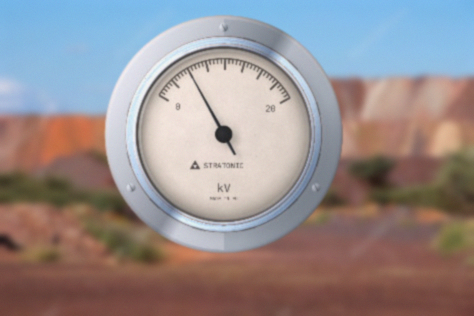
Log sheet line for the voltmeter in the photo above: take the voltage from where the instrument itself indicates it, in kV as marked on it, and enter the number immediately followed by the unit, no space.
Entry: 5kV
